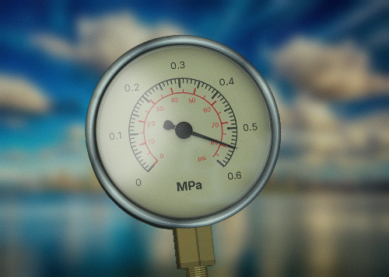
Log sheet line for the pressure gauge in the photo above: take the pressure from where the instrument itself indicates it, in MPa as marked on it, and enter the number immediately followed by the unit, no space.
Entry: 0.55MPa
